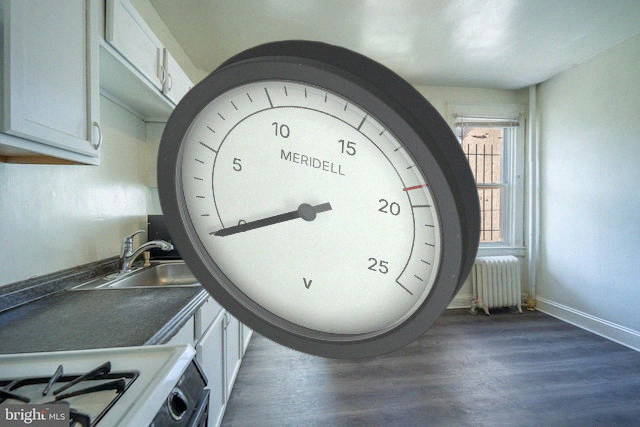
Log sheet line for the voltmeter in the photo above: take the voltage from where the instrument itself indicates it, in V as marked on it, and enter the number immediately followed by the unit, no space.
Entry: 0V
